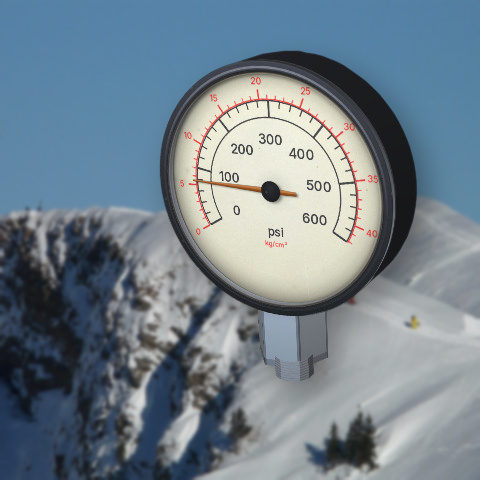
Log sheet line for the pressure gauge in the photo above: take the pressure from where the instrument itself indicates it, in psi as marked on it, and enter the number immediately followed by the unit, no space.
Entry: 80psi
